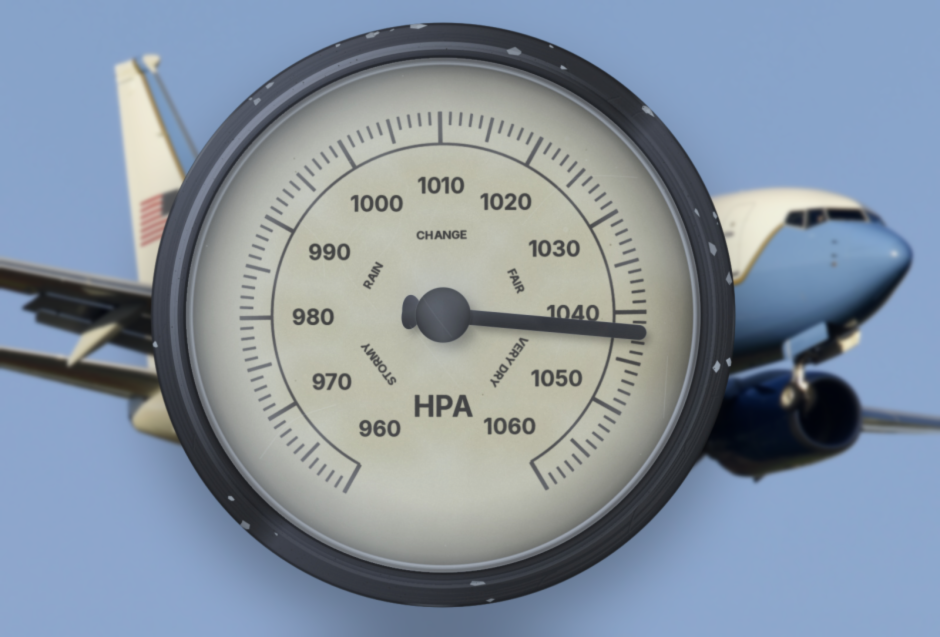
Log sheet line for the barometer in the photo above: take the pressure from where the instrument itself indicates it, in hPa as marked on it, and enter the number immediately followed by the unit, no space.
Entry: 1042hPa
